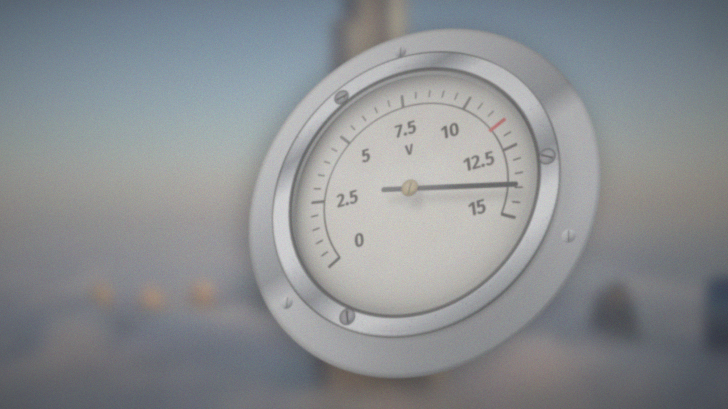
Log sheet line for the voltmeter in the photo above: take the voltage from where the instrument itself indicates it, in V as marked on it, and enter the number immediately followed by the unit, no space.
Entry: 14V
